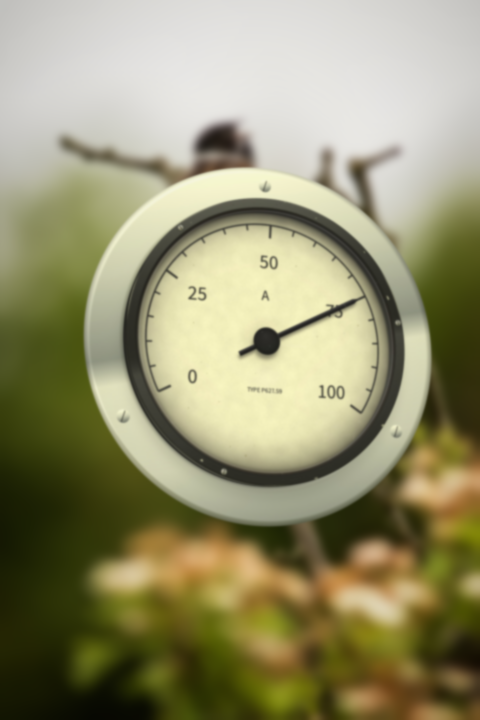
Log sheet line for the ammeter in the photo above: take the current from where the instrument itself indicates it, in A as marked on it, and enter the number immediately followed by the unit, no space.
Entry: 75A
